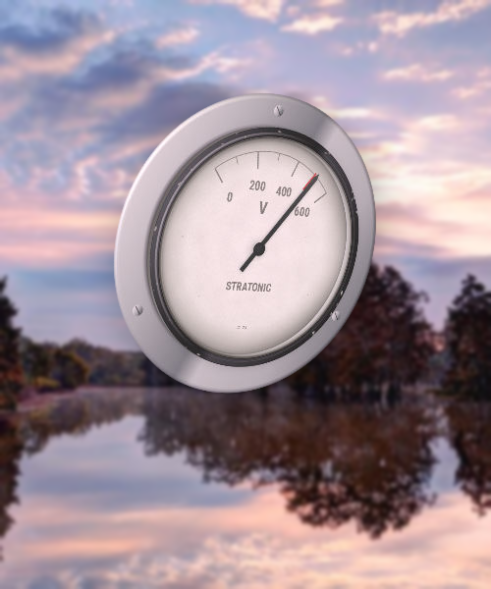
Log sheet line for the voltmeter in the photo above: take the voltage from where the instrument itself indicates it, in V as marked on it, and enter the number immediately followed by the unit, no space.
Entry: 500V
